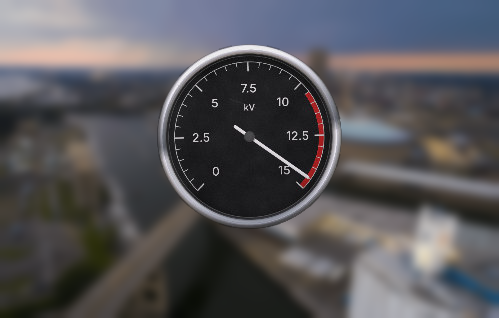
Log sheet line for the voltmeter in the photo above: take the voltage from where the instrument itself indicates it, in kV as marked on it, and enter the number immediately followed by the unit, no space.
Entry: 14.5kV
